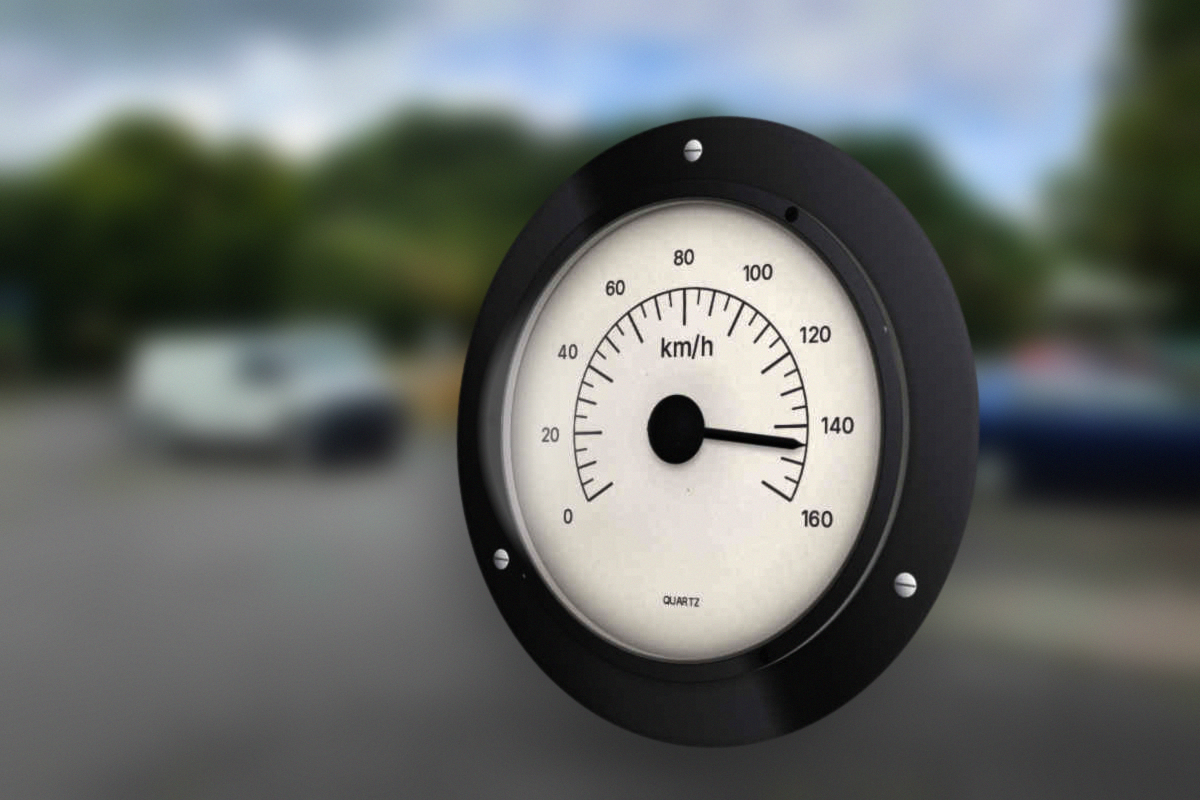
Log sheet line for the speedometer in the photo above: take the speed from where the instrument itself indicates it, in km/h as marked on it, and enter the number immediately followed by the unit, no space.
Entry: 145km/h
